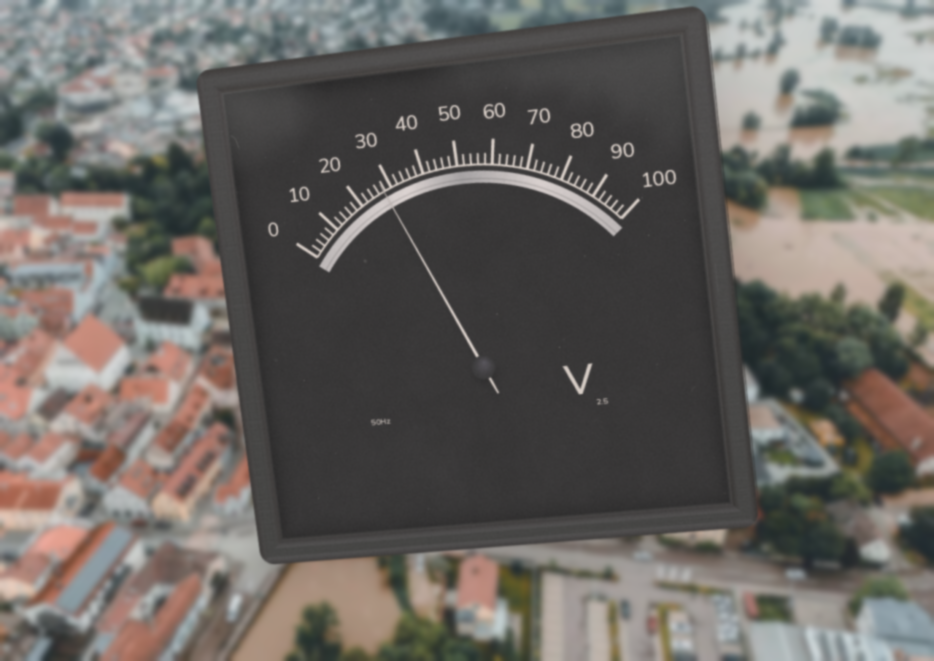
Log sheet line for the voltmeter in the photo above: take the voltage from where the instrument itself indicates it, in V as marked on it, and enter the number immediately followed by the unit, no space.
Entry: 28V
